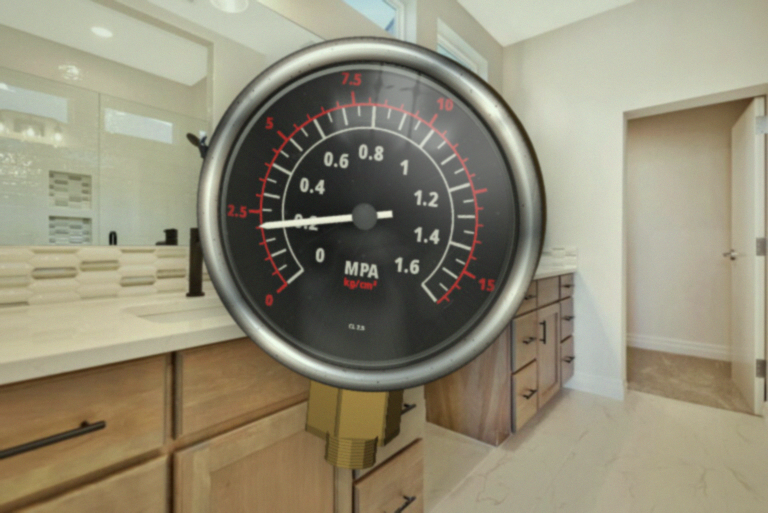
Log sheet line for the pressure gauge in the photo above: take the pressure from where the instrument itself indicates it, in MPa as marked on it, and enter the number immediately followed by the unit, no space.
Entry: 0.2MPa
